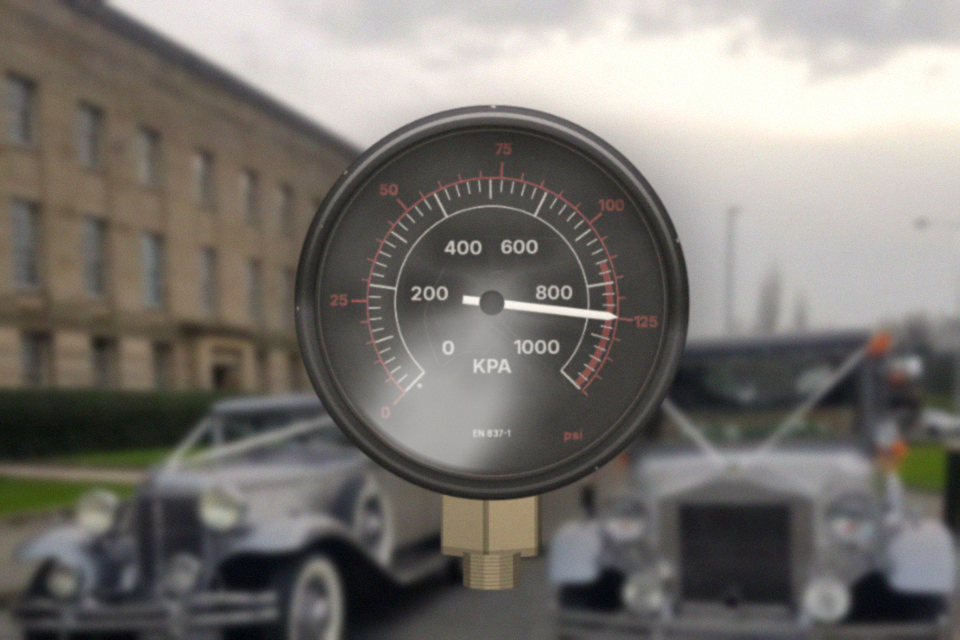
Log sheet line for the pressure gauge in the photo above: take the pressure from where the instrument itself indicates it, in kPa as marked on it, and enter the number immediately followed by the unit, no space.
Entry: 860kPa
